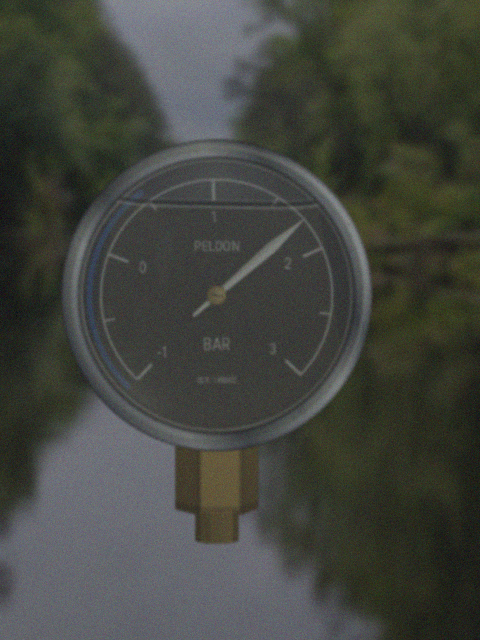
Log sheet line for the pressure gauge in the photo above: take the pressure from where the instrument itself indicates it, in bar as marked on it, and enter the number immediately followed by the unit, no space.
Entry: 1.75bar
